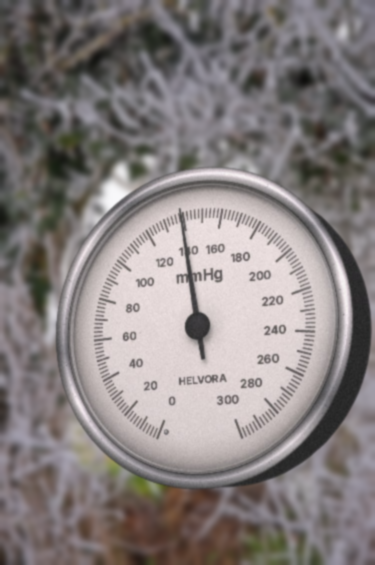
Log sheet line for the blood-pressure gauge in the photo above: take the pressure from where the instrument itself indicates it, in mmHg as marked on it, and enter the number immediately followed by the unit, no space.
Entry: 140mmHg
